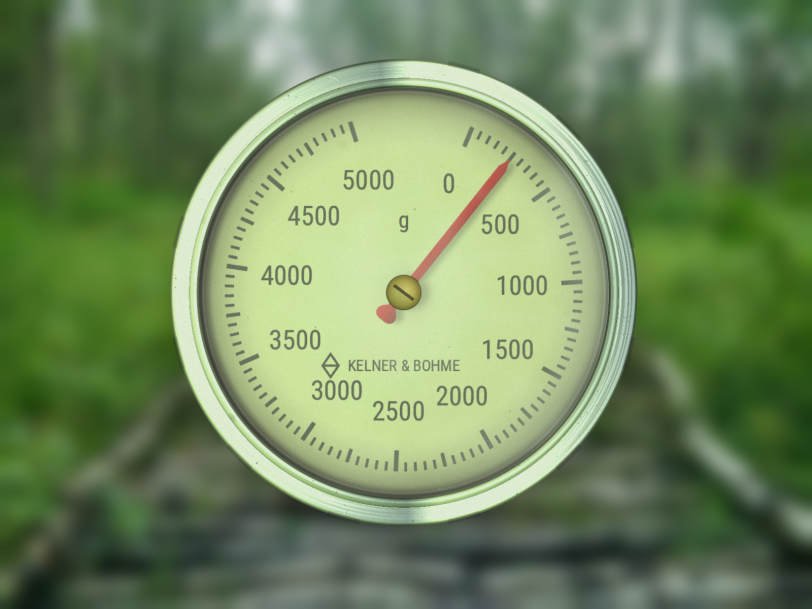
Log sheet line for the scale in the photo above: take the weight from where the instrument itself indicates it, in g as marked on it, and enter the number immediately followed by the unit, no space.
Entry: 250g
